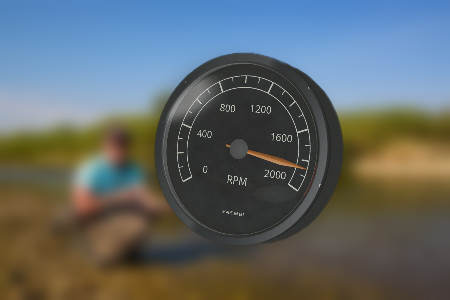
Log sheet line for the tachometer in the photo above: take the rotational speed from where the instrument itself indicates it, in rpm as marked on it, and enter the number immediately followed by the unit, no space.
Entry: 1850rpm
